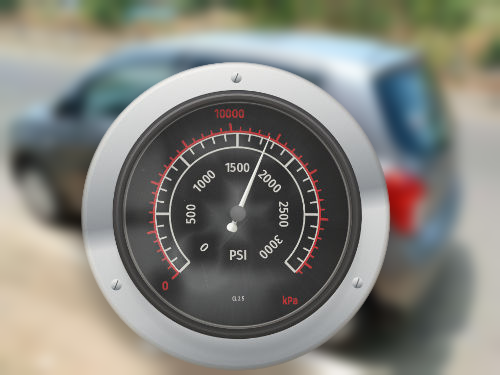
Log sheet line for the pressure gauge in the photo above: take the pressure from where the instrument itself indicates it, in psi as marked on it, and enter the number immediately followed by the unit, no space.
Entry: 1750psi
